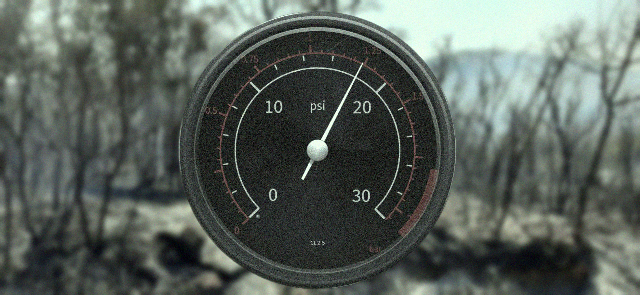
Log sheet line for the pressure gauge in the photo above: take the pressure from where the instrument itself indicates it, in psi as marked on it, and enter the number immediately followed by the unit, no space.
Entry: 18psi
